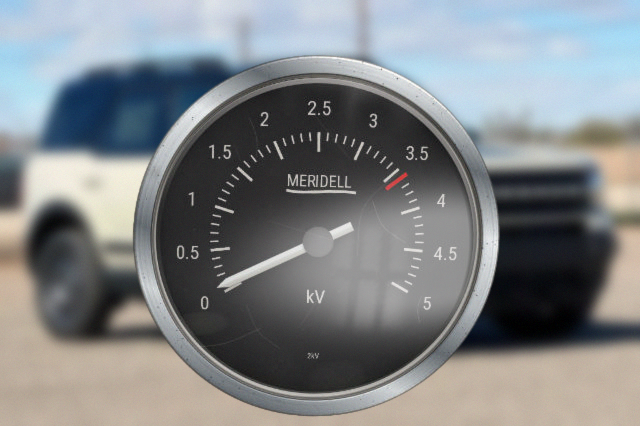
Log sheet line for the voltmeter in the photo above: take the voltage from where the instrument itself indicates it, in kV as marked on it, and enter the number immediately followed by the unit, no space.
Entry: 0.1kV
